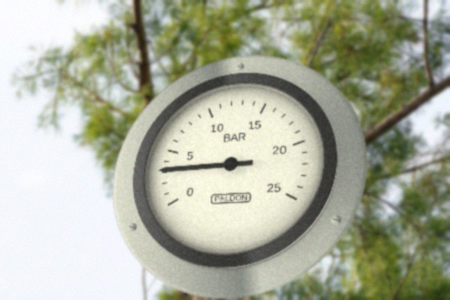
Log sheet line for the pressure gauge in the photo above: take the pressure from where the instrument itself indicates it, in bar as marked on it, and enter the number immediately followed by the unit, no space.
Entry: 3bar
